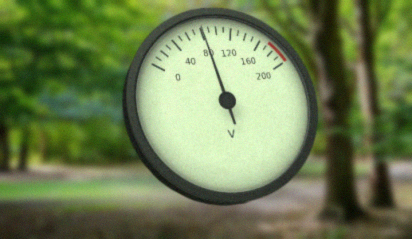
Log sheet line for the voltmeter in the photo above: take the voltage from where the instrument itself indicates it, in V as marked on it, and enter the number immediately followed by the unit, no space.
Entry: 80V
